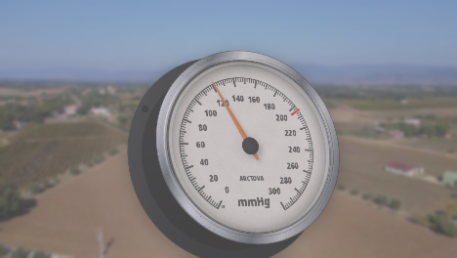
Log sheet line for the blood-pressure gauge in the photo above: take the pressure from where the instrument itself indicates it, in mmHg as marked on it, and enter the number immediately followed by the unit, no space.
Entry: 120mmHg
